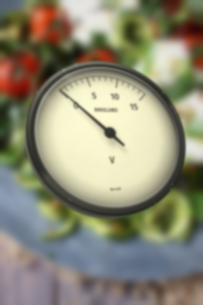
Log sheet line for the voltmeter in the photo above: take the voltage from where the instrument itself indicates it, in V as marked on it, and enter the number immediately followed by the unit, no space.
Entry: 0V
